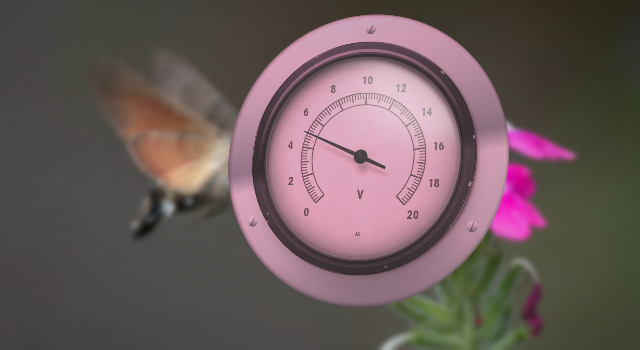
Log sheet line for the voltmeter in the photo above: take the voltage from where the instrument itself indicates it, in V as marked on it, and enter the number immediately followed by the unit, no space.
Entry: 5V
